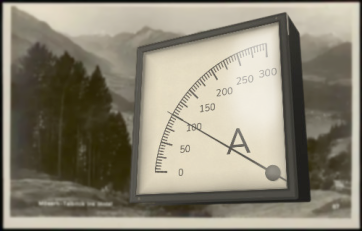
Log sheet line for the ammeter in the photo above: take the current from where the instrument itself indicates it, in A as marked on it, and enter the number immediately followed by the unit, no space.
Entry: 100A
